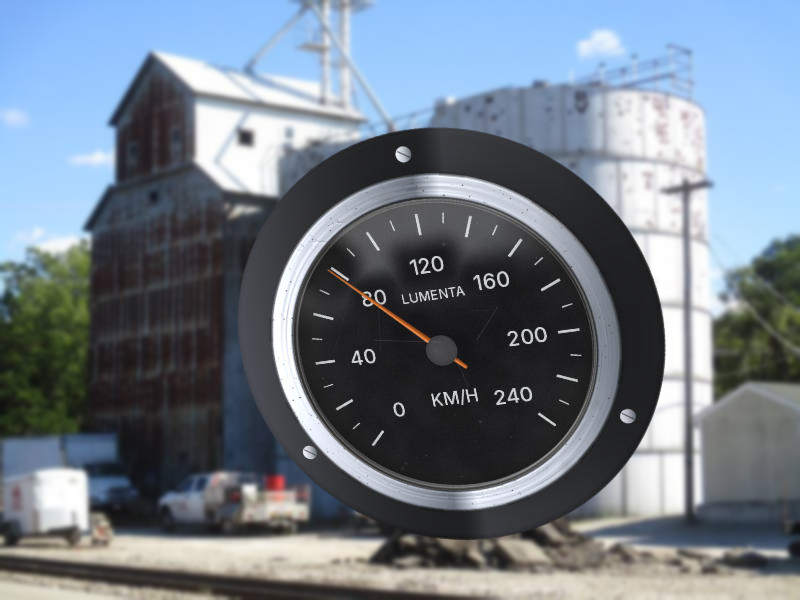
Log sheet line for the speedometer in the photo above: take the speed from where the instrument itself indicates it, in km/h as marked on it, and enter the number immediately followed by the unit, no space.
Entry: 80km/h
